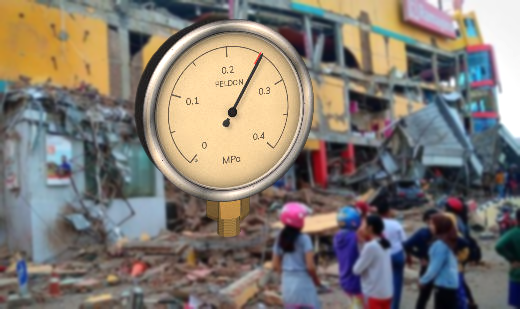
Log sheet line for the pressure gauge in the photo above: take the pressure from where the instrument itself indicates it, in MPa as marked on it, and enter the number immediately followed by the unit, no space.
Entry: 0.25MPa
